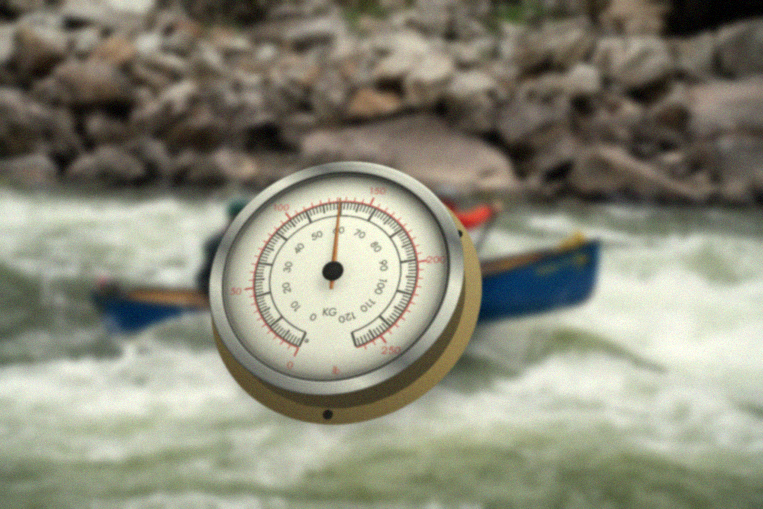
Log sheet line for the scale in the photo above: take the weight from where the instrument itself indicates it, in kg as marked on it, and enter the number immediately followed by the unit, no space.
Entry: 60kg
